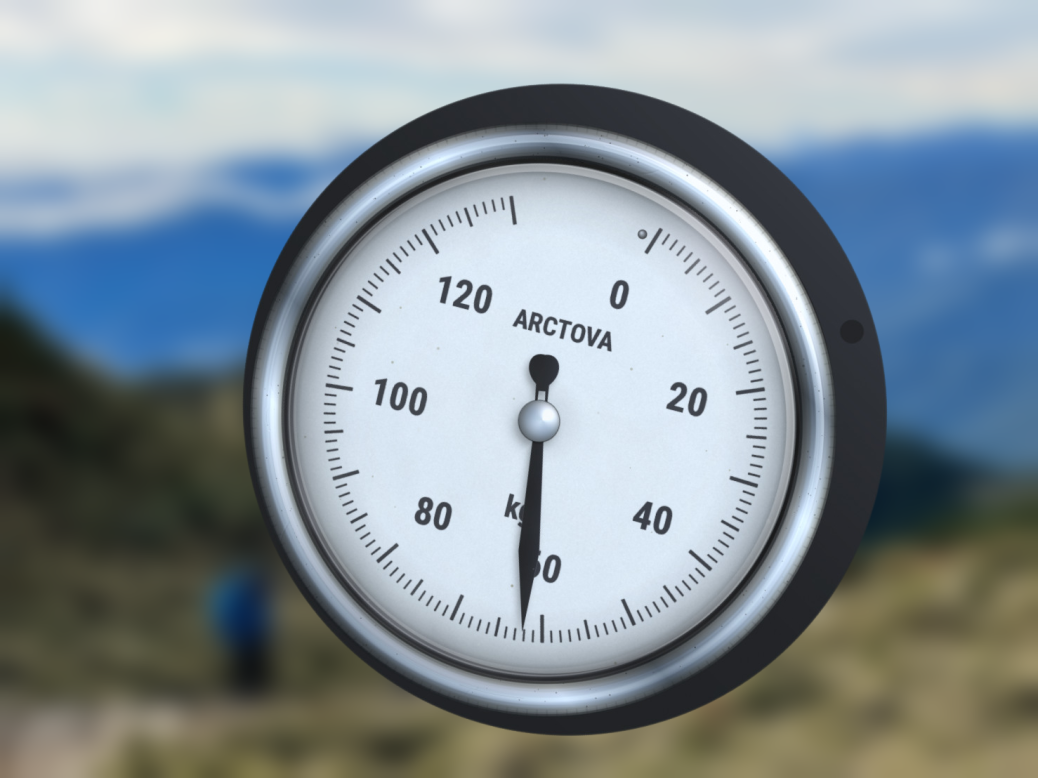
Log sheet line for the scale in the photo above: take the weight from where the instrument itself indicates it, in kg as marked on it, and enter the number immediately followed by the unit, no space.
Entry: 62kg
